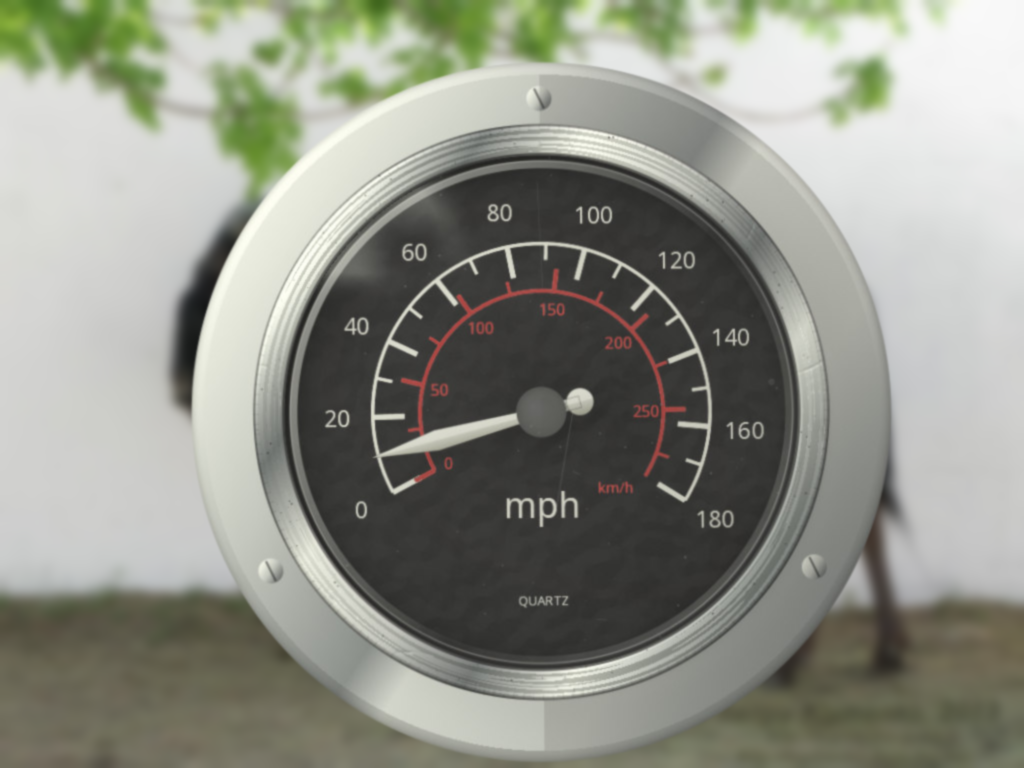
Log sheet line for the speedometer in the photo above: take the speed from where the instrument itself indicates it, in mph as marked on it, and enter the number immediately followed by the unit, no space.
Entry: 10mph
